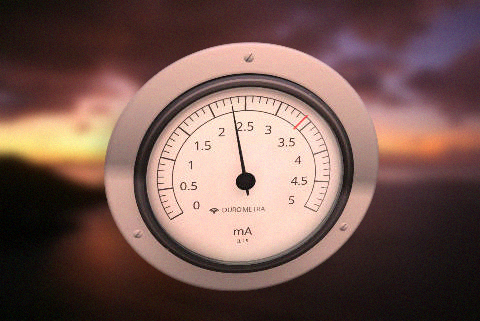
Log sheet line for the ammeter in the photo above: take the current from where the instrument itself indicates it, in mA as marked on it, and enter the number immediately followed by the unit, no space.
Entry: 2.3mA
